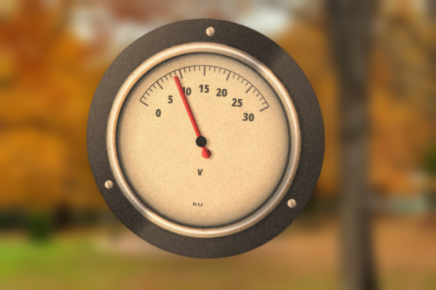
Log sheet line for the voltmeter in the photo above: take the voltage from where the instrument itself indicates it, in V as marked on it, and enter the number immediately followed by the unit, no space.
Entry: 9V
